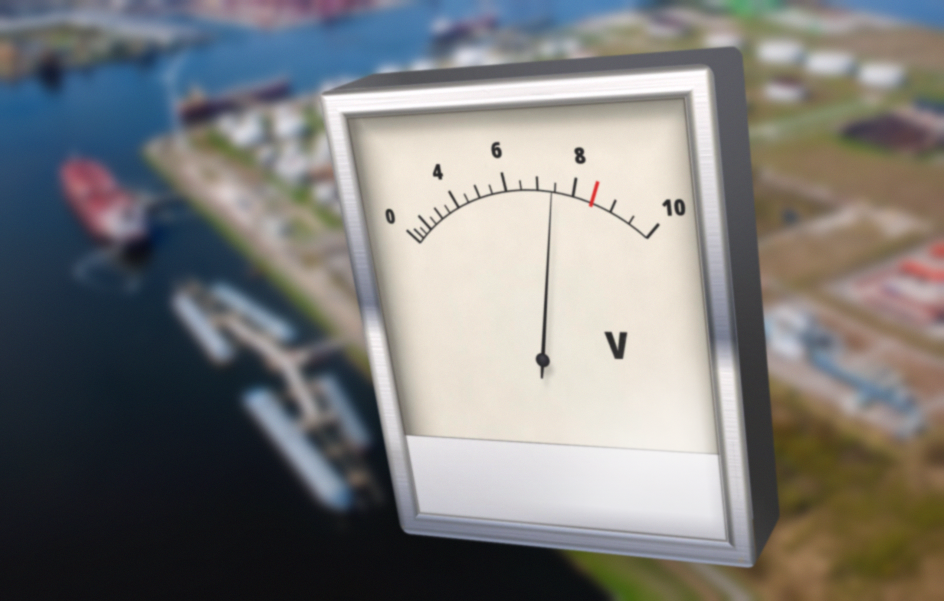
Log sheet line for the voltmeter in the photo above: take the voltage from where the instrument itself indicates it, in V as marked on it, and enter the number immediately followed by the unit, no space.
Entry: 7.5V
